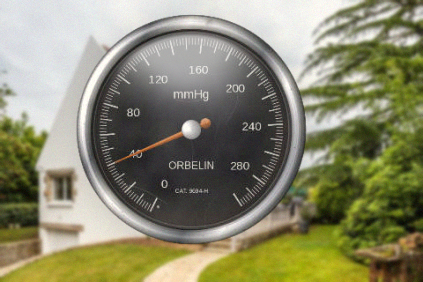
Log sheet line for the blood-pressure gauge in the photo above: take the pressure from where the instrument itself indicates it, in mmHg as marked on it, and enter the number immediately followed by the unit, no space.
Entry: 40mmHg
